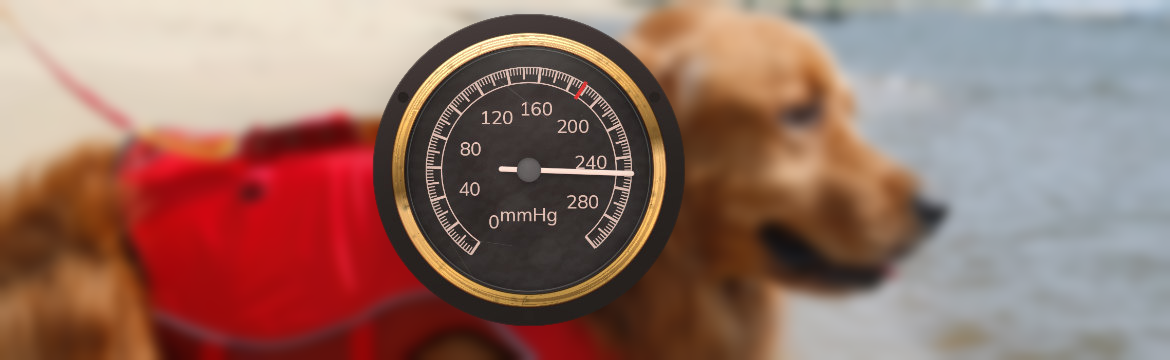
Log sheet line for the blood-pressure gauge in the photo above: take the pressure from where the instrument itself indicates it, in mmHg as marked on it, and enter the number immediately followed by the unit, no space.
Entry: 250mmHg
